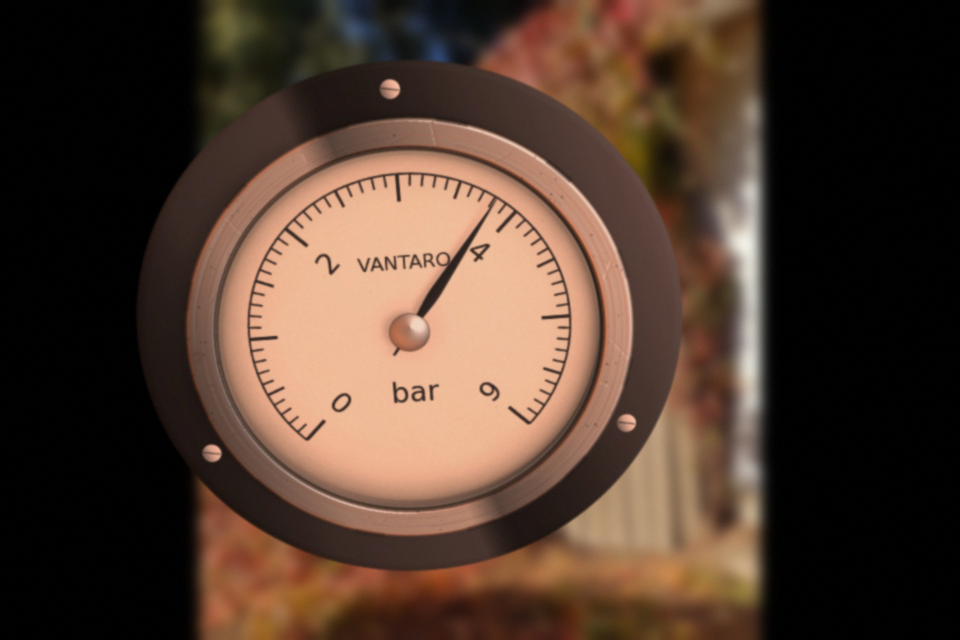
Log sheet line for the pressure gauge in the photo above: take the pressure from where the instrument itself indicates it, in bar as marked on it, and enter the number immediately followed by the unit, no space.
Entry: 3.8bar
